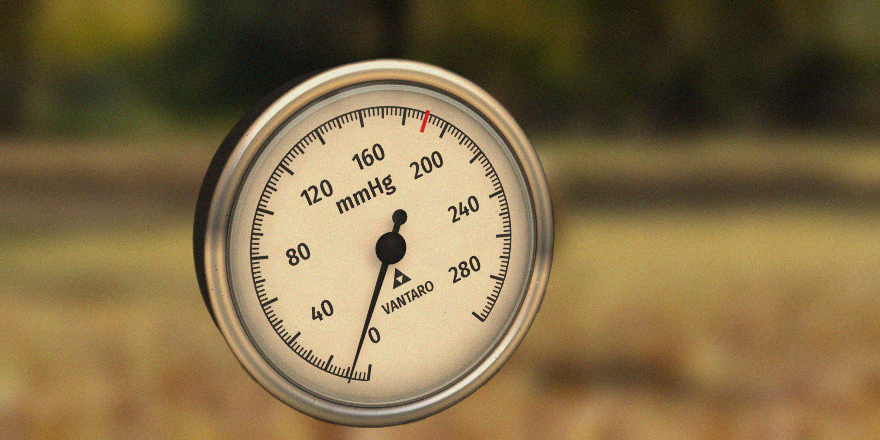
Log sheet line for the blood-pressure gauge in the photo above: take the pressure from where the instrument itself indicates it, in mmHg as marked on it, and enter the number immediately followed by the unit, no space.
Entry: 10mmHg
